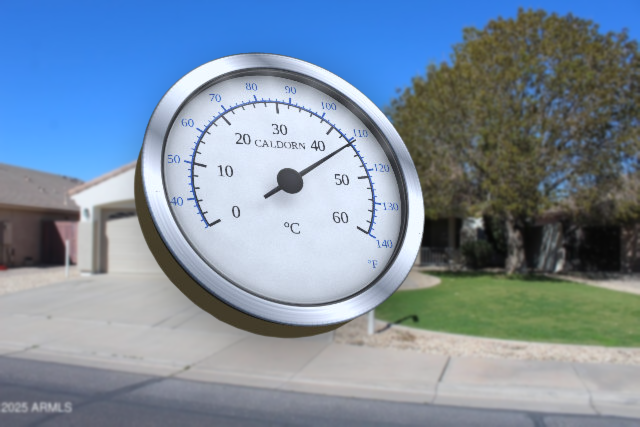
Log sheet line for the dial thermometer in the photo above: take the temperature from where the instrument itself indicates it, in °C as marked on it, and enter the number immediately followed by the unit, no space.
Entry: 44°C
